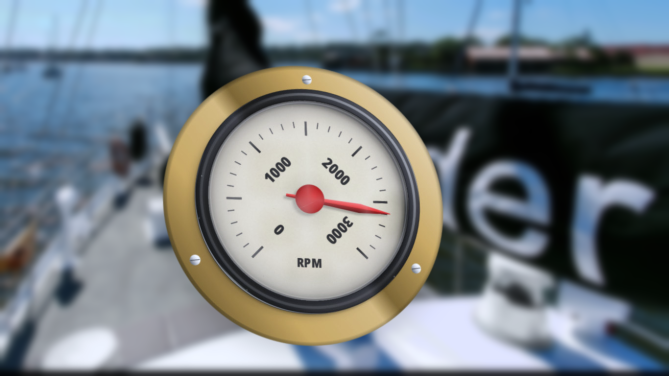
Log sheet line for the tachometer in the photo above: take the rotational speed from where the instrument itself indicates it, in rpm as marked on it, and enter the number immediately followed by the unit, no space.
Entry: 2600rpm
